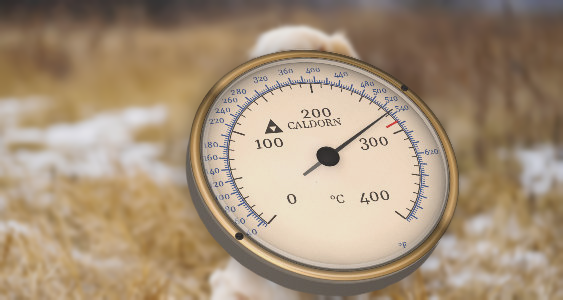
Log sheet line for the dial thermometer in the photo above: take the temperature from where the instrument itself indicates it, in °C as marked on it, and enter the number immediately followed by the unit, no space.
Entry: 280°C
